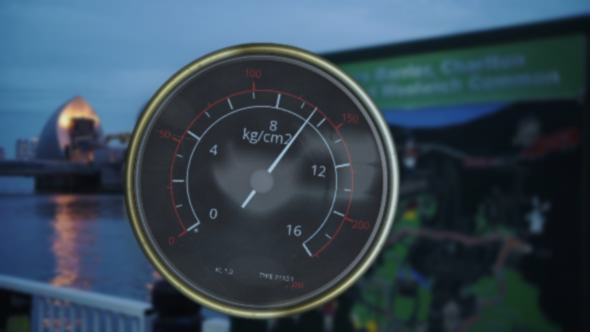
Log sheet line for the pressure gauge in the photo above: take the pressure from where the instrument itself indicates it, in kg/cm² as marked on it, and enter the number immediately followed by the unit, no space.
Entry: 9.5kg/cm²
